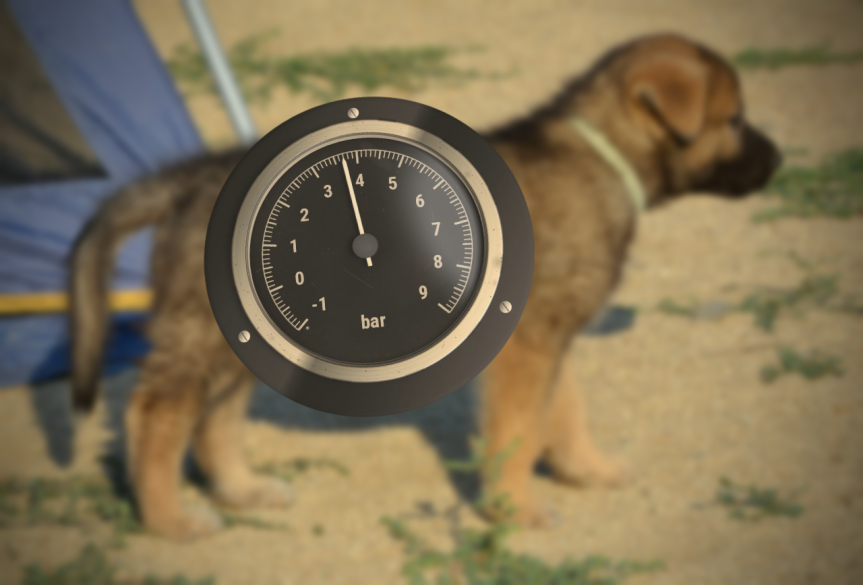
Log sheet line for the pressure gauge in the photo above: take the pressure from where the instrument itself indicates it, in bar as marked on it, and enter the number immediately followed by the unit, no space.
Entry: 3.7bar
